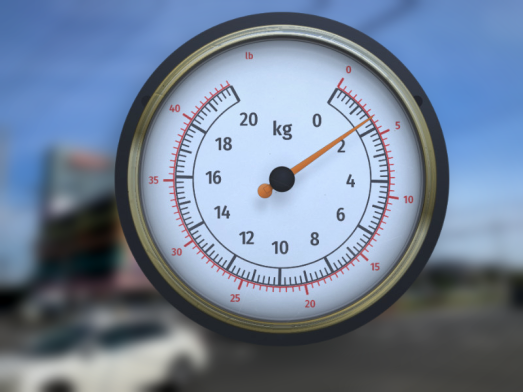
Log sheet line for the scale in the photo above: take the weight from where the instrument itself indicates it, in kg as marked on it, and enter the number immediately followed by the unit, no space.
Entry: 1.6kg
